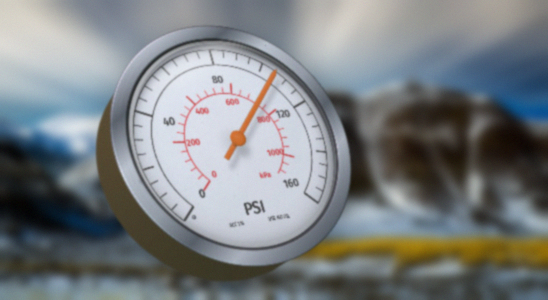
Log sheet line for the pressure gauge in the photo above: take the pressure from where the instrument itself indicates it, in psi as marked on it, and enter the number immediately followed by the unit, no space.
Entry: 105psi
